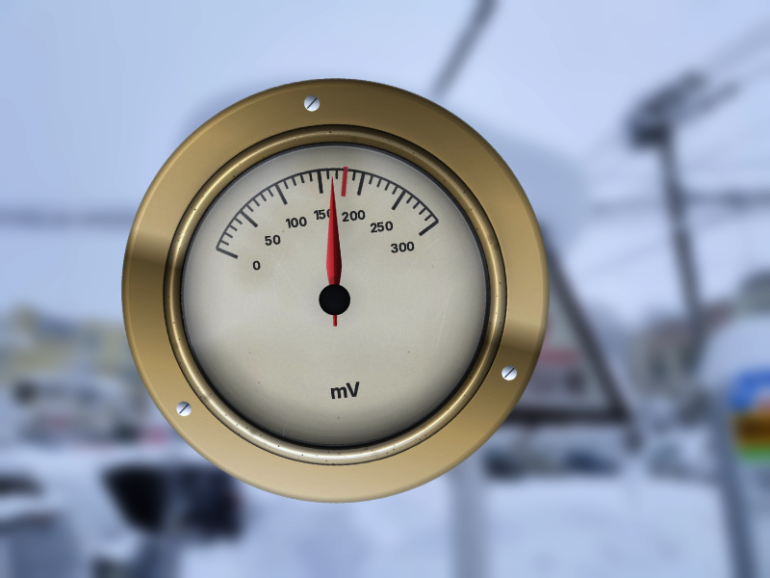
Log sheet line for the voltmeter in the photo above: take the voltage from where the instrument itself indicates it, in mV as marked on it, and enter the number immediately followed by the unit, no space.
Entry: 165mV
